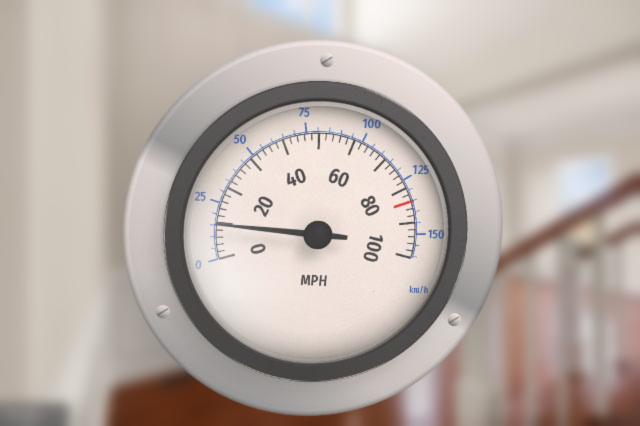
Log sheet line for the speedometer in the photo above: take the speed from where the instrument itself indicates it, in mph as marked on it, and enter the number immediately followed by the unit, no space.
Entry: 10mph
